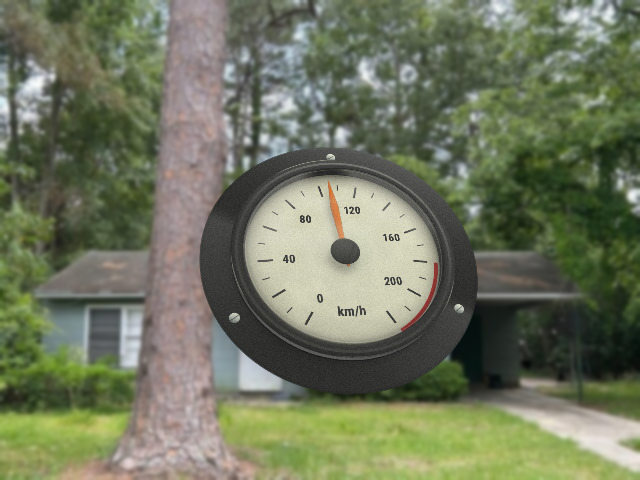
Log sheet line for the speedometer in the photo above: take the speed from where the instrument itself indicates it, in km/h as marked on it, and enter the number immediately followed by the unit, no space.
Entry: 105km/h
